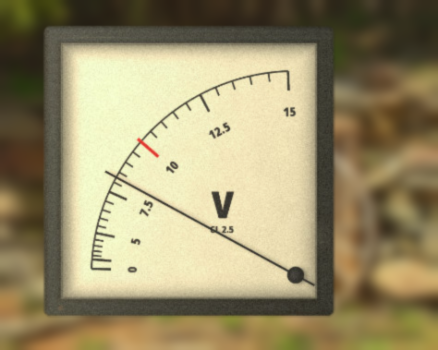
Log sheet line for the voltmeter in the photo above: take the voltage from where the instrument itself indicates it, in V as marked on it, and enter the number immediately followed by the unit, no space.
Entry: 8.25V
